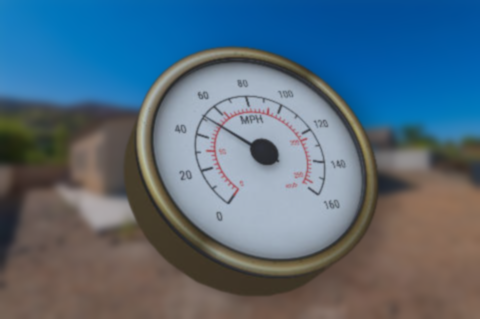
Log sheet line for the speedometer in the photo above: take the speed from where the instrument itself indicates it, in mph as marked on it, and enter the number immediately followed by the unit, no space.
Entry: 50mph
